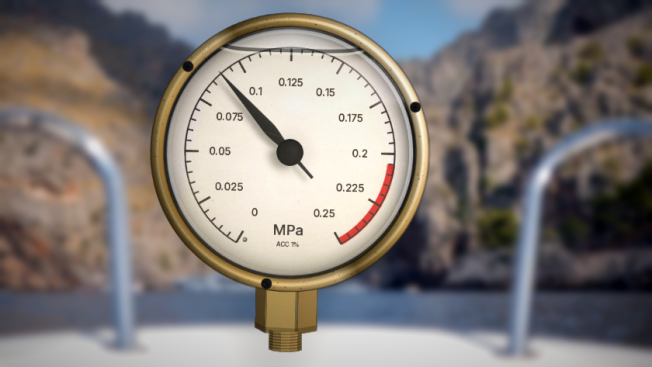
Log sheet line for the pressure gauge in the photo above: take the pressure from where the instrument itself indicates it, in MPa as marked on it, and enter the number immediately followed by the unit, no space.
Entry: 0.09MPa
